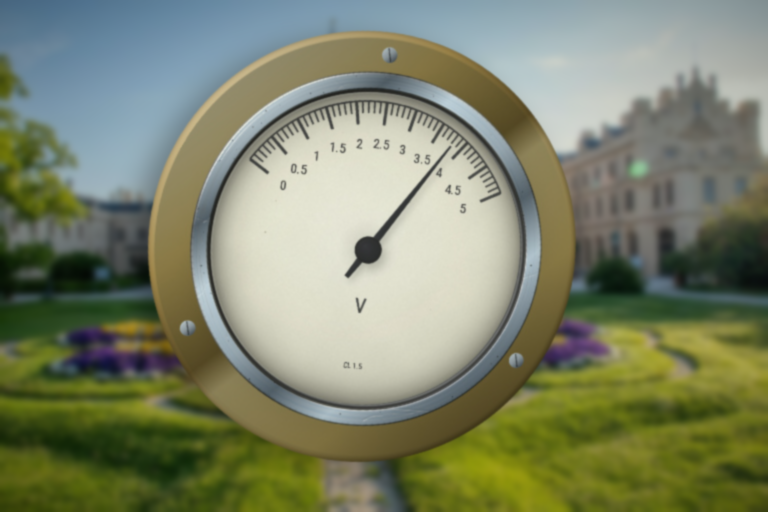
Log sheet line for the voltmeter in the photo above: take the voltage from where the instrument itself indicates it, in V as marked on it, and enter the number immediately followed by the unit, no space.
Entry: 3.8V
